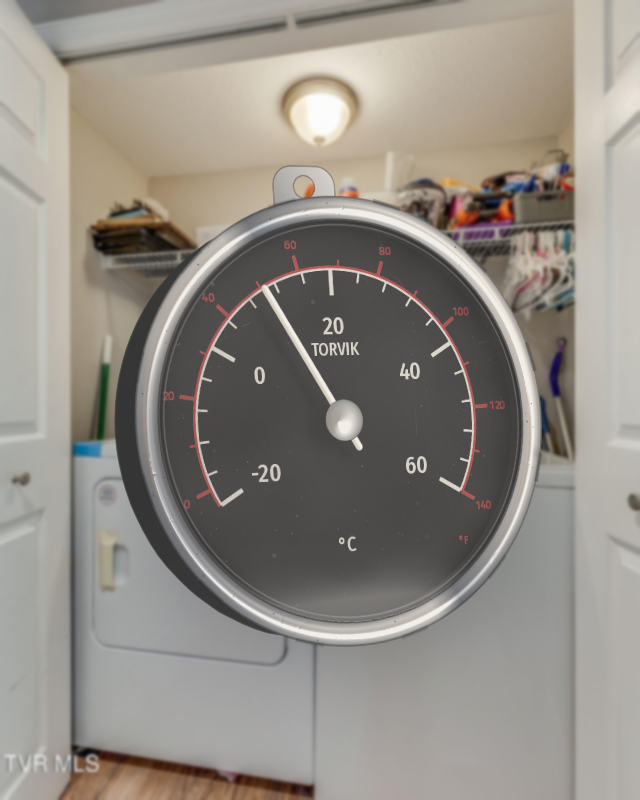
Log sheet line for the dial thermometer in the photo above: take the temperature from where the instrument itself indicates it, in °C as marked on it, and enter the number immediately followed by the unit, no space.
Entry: 10°C
